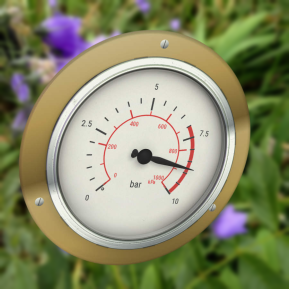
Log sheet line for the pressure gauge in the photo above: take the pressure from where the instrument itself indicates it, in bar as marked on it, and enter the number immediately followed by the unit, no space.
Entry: 8.75bar
